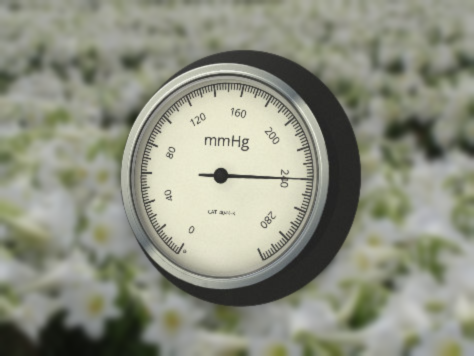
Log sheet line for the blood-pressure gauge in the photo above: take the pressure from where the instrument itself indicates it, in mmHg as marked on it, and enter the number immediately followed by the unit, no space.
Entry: 240mmHg
